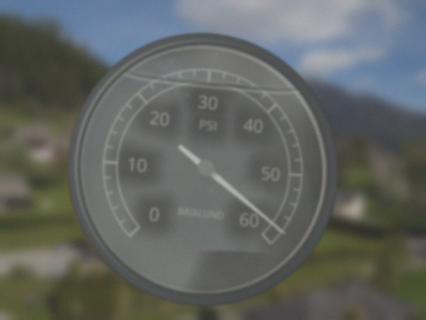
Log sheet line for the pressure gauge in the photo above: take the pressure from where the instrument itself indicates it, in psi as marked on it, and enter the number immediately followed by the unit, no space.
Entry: 58psi
